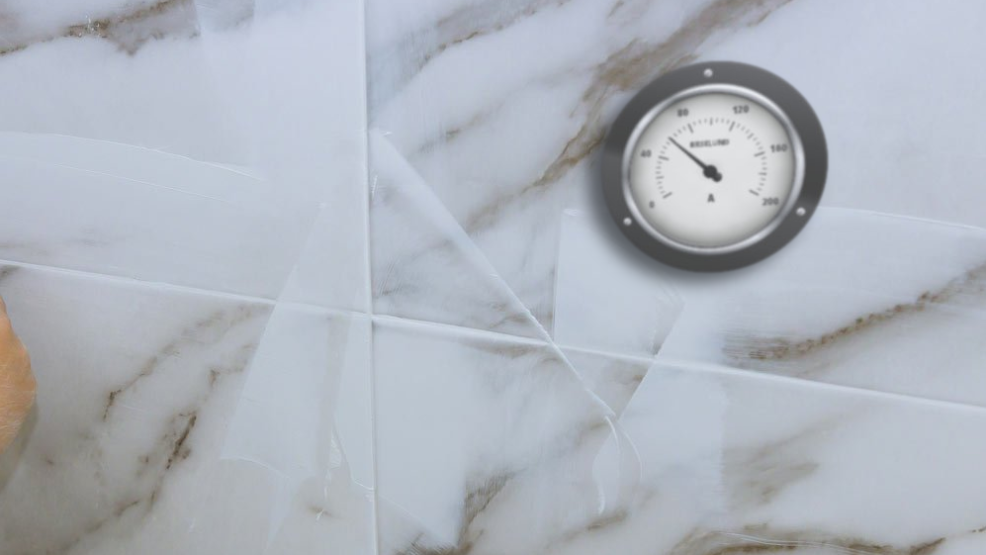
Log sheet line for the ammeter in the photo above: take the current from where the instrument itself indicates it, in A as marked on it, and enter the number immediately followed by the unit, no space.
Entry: 60A
